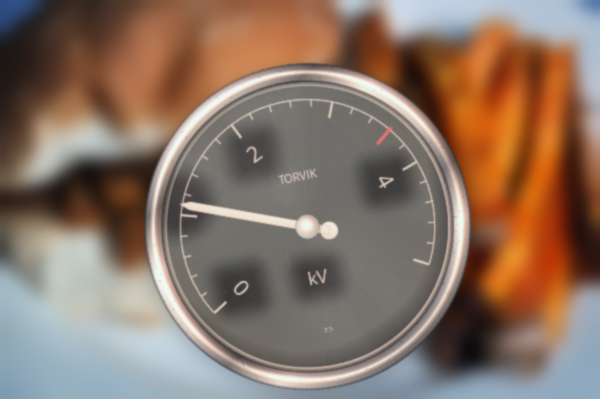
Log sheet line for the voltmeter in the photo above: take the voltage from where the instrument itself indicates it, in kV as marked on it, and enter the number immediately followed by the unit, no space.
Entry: 1.1kV
